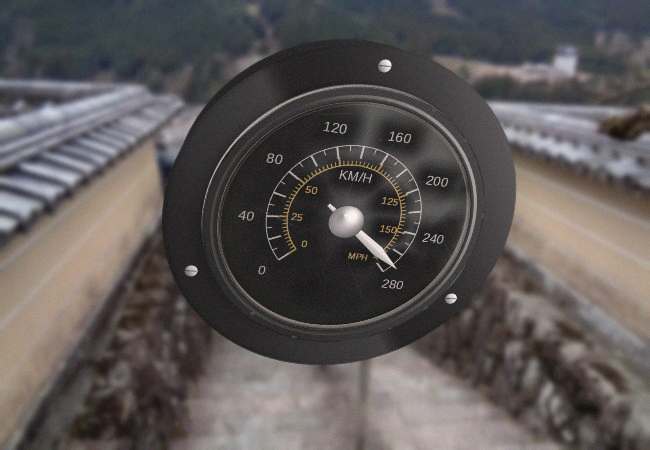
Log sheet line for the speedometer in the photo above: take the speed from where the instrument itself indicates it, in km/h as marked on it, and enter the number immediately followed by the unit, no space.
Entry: 270km/h
